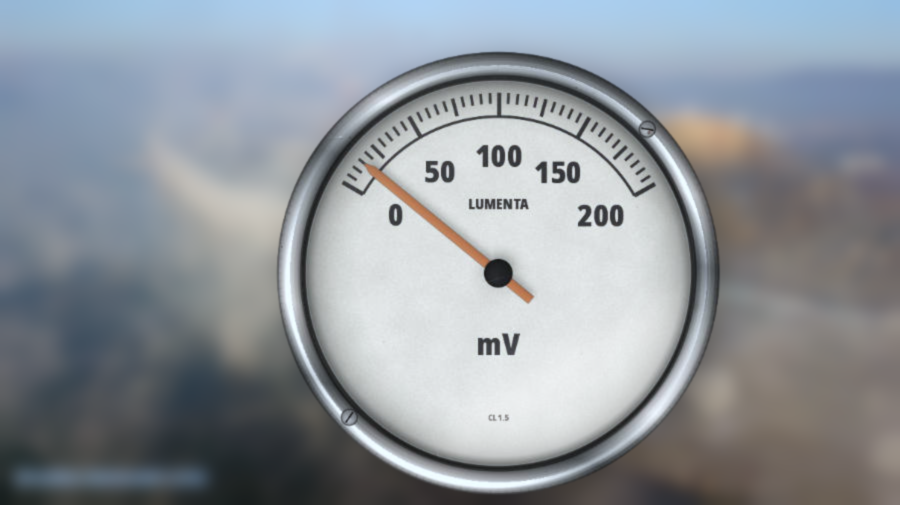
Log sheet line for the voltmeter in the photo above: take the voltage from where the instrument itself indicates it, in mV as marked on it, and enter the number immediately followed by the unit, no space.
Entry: 15mV
